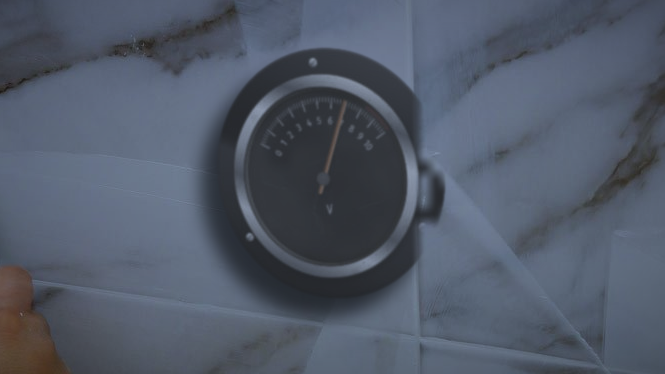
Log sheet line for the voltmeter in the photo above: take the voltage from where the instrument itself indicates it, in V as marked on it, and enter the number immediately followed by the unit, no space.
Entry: 7V
